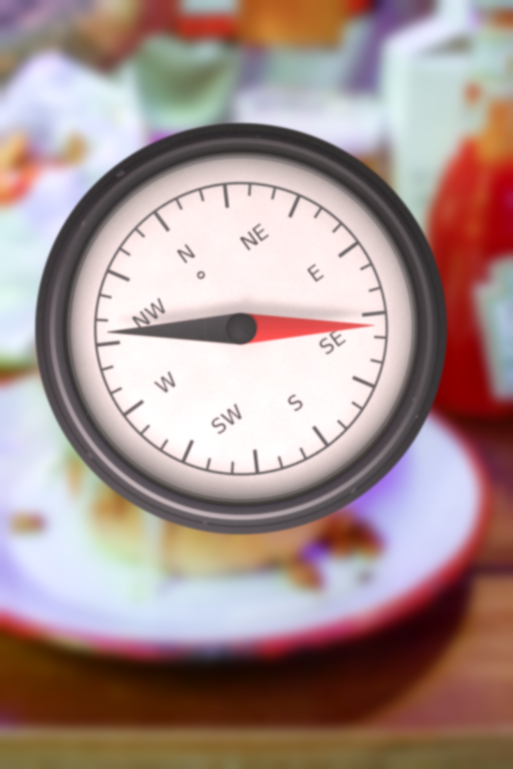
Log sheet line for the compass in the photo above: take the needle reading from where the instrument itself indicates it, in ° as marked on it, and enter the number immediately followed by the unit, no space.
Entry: 125°
